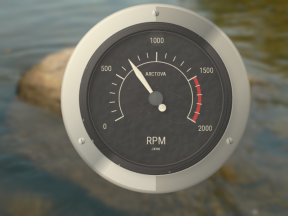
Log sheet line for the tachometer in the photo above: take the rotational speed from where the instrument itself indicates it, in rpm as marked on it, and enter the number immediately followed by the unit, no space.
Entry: 700rpm
